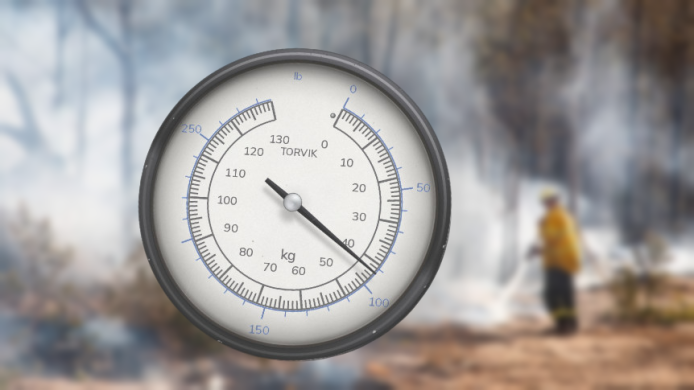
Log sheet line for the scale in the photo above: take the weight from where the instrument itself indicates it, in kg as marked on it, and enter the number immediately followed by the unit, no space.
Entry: 42kg
